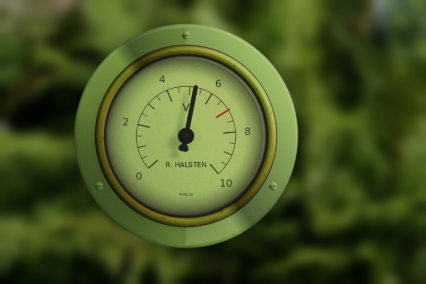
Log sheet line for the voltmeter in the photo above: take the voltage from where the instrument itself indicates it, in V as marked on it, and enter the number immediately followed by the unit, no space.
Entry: 5.25V
